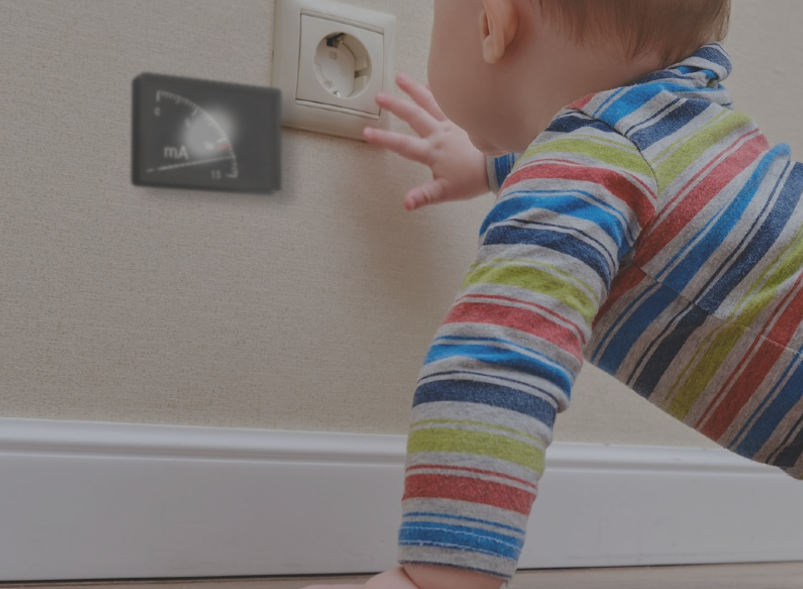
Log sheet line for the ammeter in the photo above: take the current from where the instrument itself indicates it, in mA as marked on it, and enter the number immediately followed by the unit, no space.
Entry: 12.5mA
